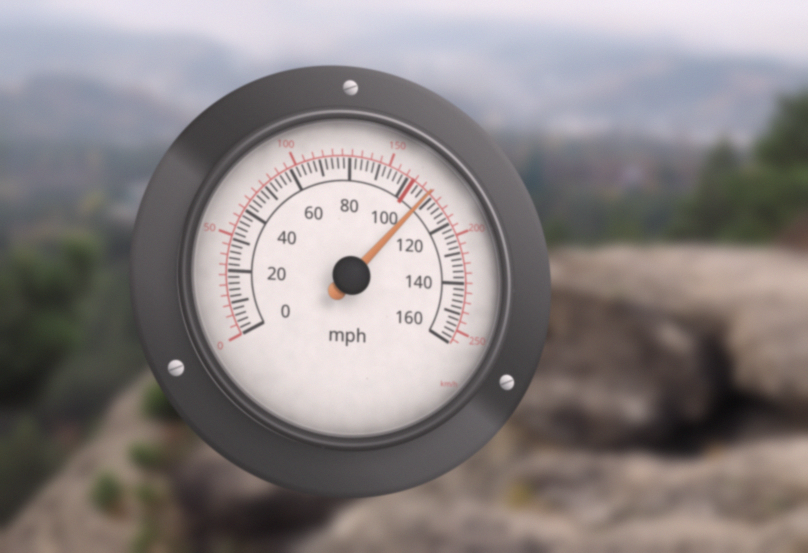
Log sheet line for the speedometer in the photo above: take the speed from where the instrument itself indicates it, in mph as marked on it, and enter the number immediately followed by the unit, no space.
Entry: 108mph
